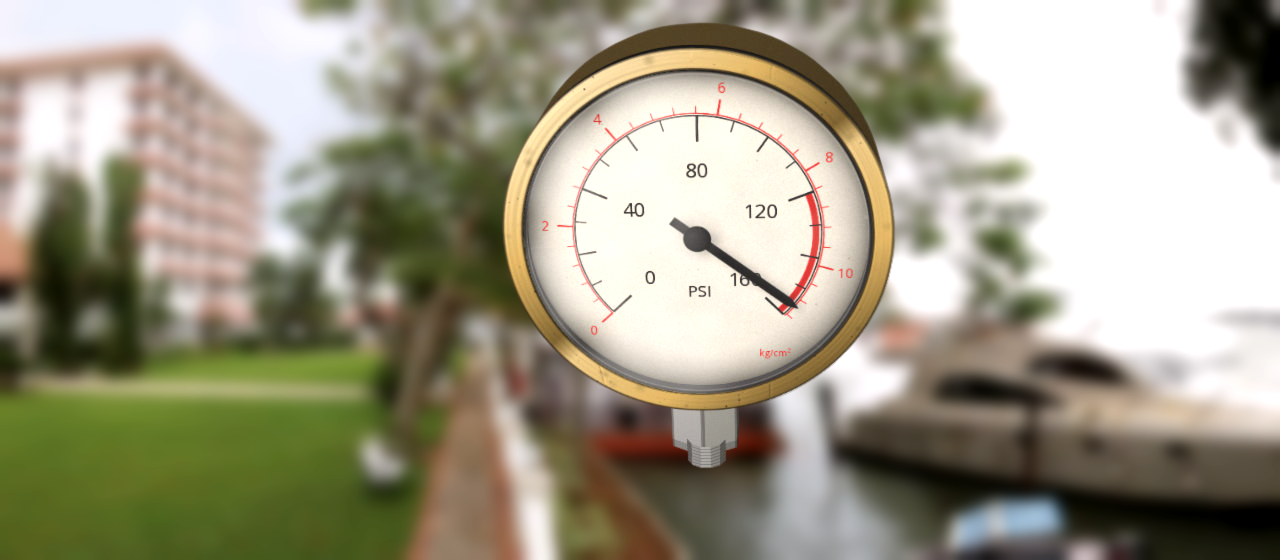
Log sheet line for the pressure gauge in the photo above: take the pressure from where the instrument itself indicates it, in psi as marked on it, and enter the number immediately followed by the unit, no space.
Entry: 155psi
